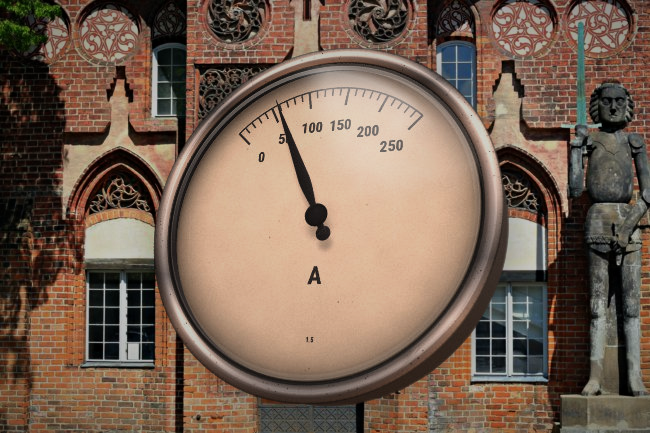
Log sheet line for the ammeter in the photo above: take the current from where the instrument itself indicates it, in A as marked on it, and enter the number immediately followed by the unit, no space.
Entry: 60A
